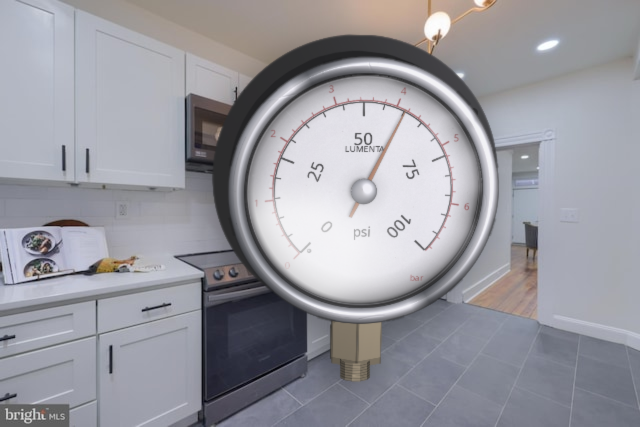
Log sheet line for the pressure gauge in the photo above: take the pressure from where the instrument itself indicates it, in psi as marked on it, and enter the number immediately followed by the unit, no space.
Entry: 60psi
